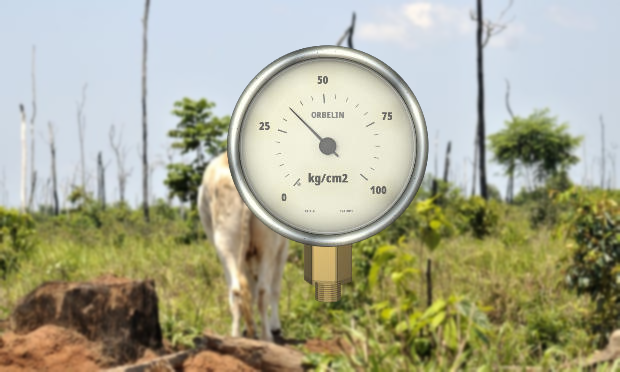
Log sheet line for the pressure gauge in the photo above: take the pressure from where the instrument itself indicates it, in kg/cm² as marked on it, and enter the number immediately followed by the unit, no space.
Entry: 35kg/cm²
